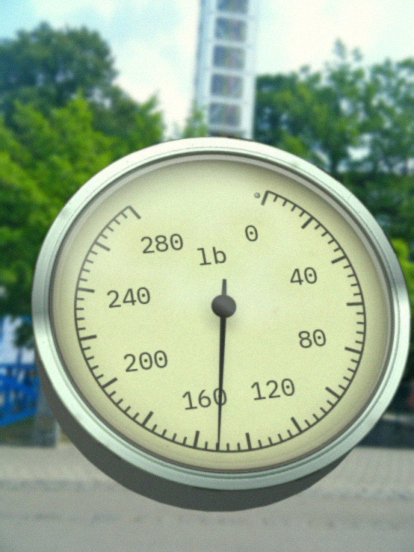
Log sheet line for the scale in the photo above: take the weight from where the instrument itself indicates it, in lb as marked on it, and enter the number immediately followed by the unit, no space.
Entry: 152lb
